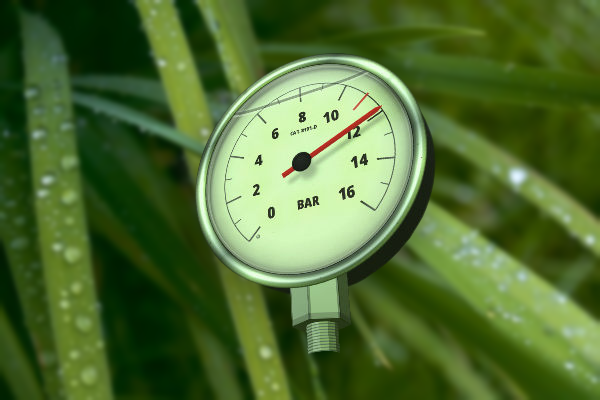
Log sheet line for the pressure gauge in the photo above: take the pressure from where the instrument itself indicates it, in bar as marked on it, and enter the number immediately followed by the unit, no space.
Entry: 12bar
